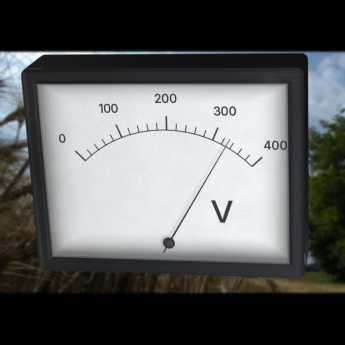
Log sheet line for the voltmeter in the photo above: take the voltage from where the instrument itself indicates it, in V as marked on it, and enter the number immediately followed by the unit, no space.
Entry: 330V
